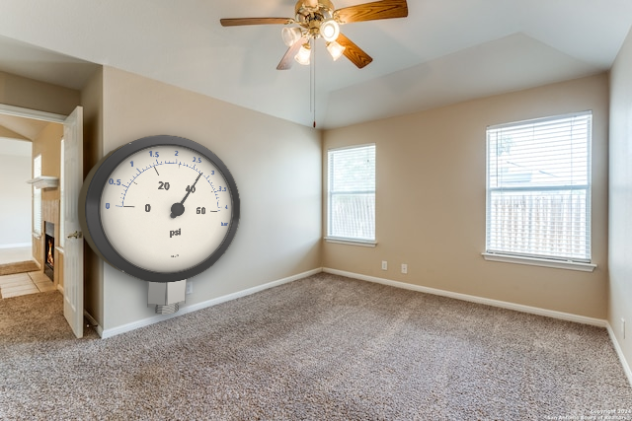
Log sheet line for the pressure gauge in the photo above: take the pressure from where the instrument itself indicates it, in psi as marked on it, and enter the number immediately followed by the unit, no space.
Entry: 40psi
